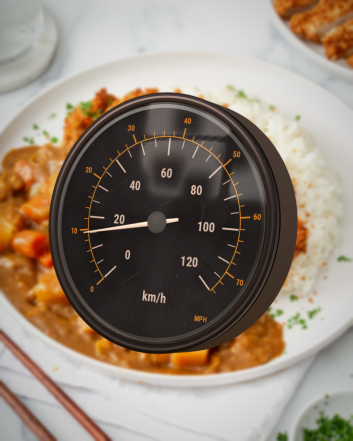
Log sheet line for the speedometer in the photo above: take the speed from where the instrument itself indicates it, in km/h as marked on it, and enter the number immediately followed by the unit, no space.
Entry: 15km/h
